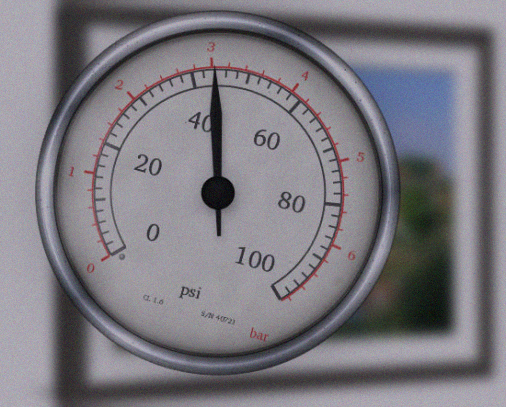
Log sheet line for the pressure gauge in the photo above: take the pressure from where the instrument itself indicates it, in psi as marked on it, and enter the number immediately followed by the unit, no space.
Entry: 44psi
